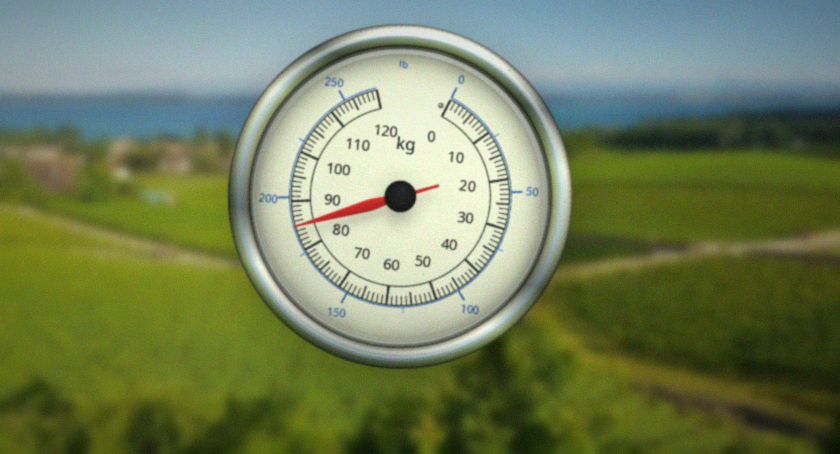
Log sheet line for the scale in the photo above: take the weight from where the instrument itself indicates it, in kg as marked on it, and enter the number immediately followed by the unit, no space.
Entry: 85kg
